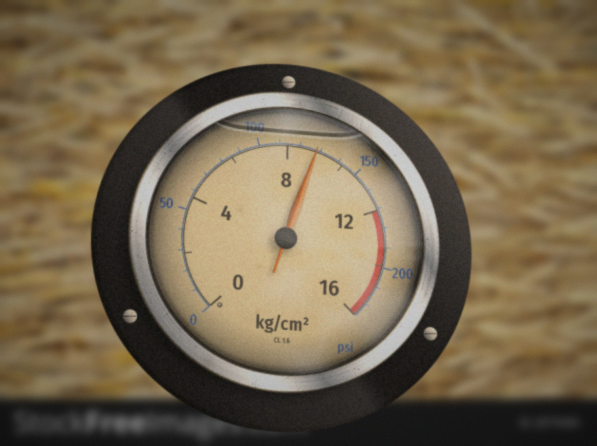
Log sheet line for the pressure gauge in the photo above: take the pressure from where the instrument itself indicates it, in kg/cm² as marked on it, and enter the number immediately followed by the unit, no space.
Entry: 9kg/cm²
